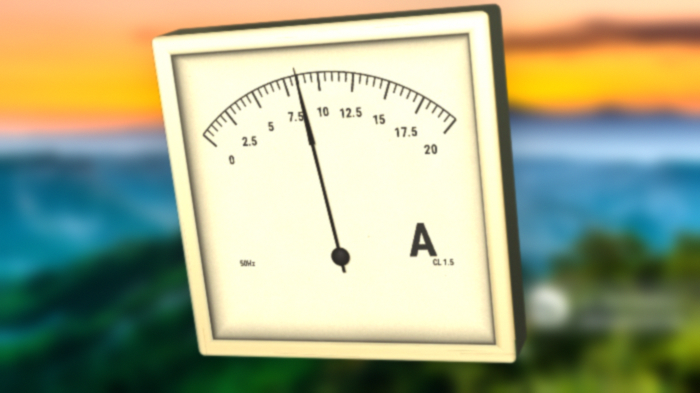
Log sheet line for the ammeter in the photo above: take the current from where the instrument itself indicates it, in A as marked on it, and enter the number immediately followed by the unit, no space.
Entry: 8.5A
